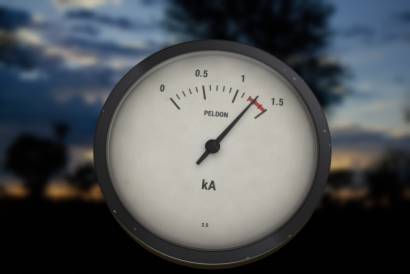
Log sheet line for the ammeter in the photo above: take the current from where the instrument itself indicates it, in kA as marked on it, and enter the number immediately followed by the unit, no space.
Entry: 1.3kA
